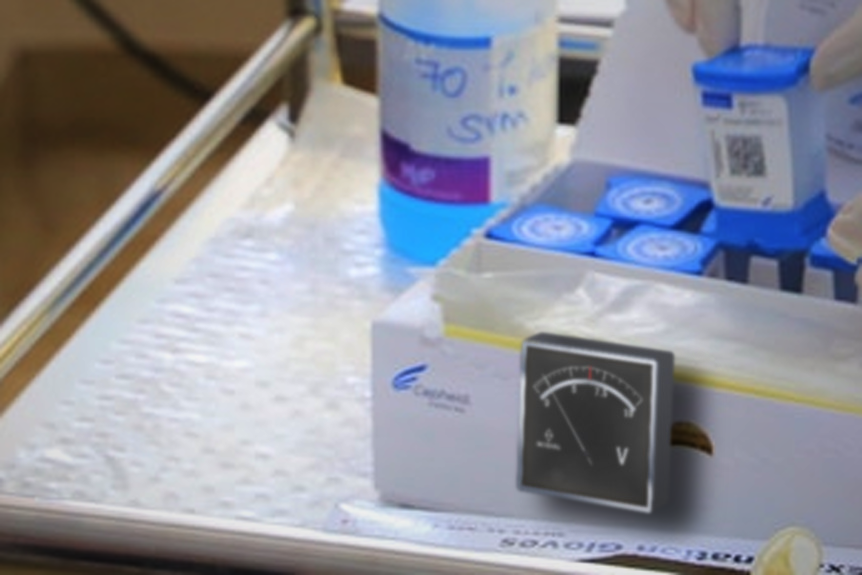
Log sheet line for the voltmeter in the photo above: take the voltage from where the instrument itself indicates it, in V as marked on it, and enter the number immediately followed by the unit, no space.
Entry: 2.5V
